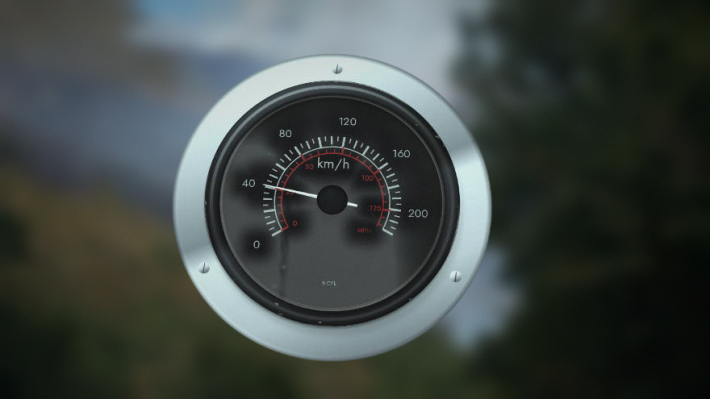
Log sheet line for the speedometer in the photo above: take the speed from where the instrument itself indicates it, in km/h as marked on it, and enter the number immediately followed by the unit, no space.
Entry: 40km/h
